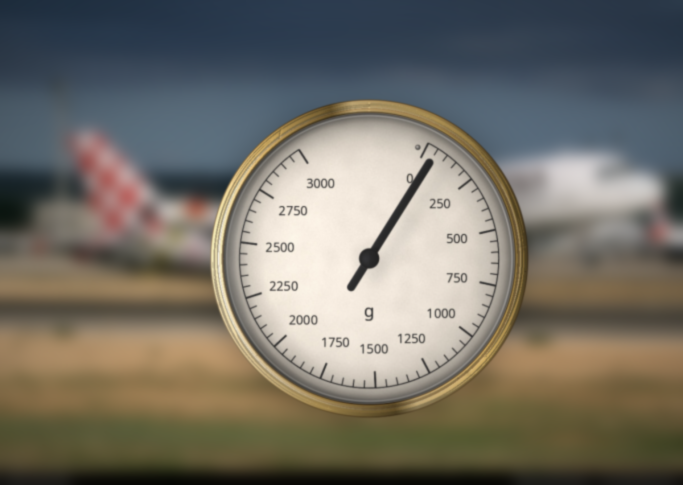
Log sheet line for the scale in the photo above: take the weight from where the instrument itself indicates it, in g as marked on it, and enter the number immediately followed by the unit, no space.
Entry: 50g
